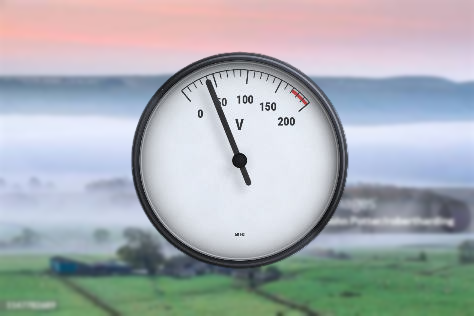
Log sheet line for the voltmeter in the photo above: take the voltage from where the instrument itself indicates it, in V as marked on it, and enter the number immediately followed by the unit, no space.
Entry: 40V
